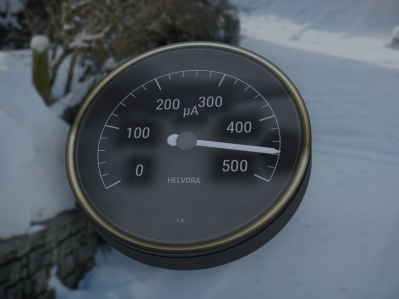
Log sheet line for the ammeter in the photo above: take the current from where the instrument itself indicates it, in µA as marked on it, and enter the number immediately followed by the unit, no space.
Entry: 460µA
